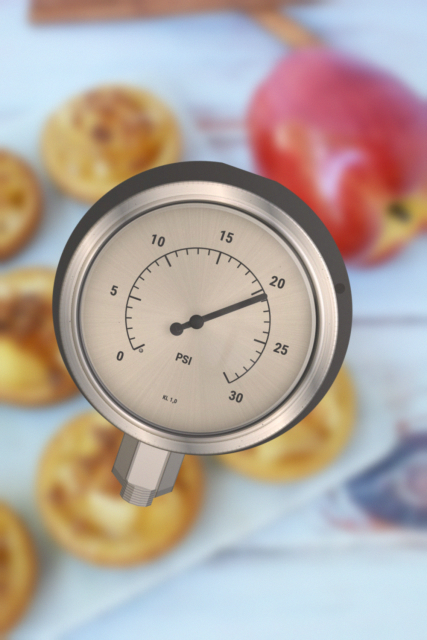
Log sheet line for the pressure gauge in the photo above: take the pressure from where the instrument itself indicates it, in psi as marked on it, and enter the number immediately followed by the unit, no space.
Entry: 20.5psi
